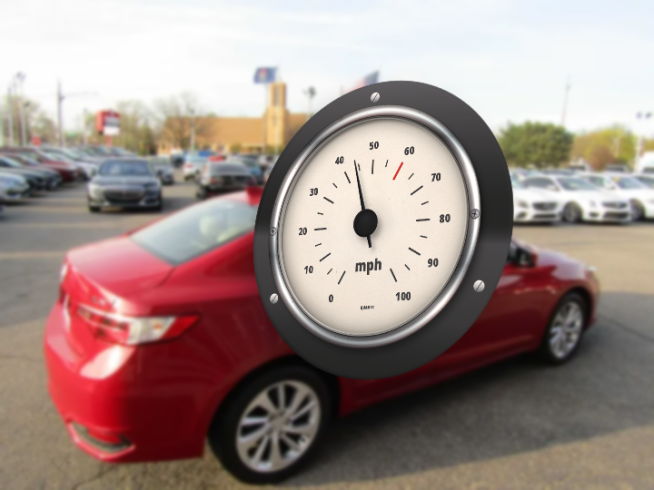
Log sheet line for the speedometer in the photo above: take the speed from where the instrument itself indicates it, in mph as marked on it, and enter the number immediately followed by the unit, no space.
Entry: 45mph
